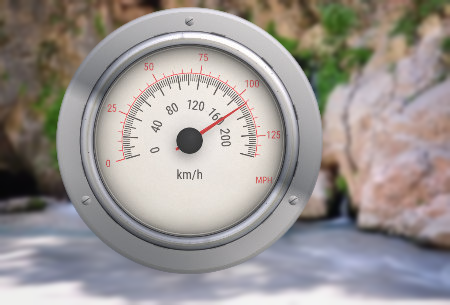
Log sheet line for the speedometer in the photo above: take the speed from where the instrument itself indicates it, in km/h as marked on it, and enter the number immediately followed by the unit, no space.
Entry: 170km/h
